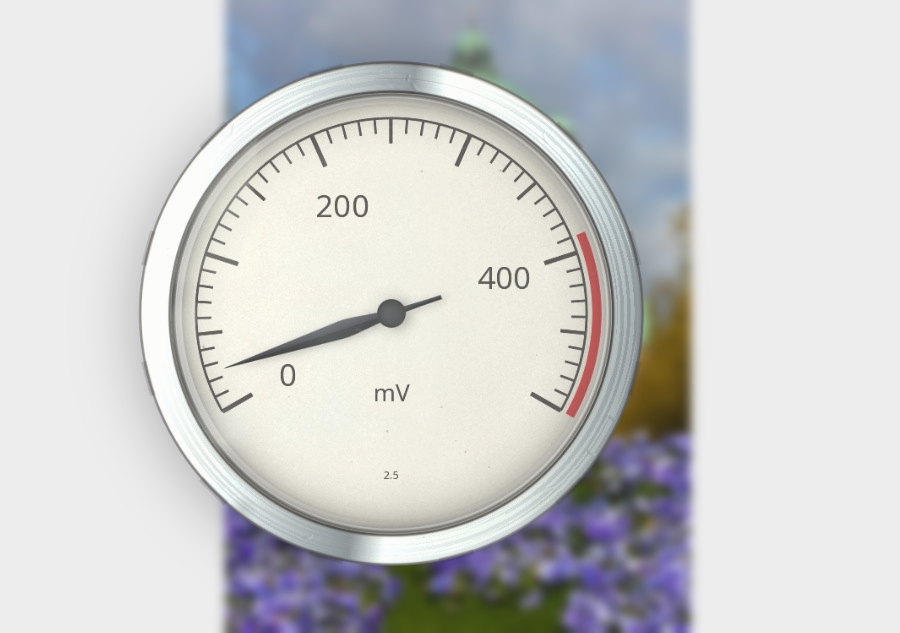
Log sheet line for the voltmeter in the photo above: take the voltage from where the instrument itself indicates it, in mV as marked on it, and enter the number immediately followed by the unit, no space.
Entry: 25mV
